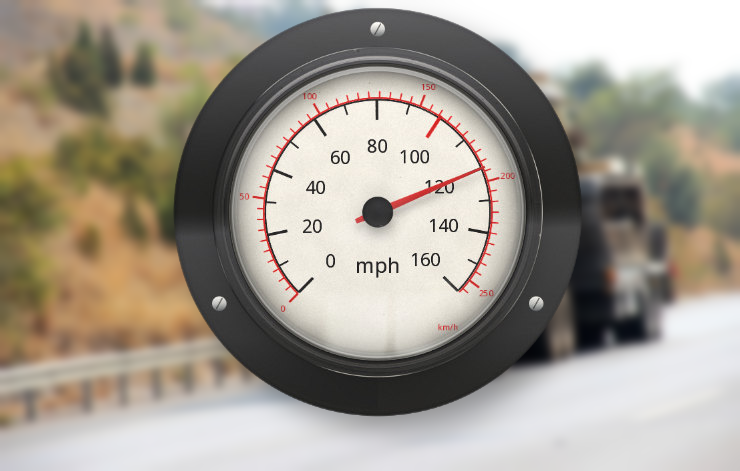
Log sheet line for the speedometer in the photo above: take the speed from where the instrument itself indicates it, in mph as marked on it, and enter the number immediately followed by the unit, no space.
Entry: 120mph
